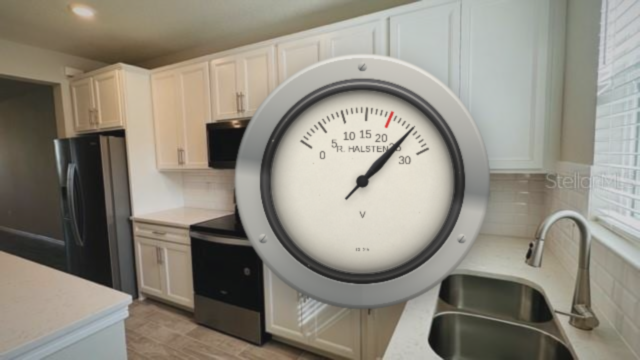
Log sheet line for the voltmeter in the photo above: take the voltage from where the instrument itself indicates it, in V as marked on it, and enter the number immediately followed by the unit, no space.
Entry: 25V
